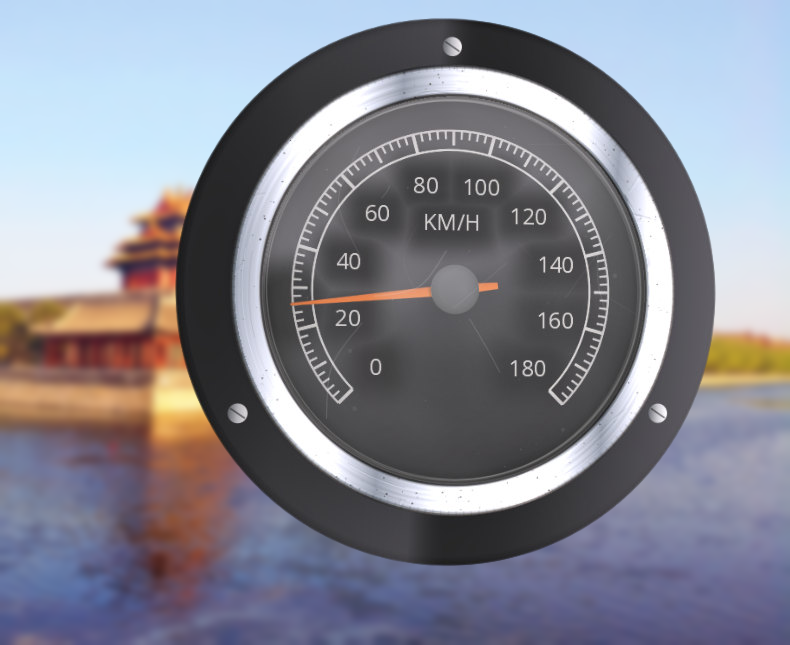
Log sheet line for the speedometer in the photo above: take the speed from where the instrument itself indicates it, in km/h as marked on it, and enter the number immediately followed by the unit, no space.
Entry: 26km/h
